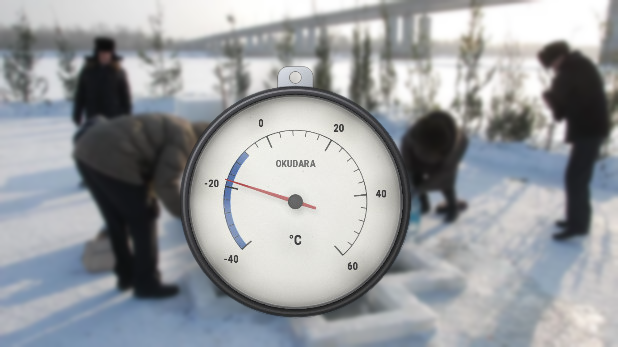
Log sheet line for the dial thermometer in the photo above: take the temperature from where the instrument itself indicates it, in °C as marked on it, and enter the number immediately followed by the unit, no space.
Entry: -18°C
